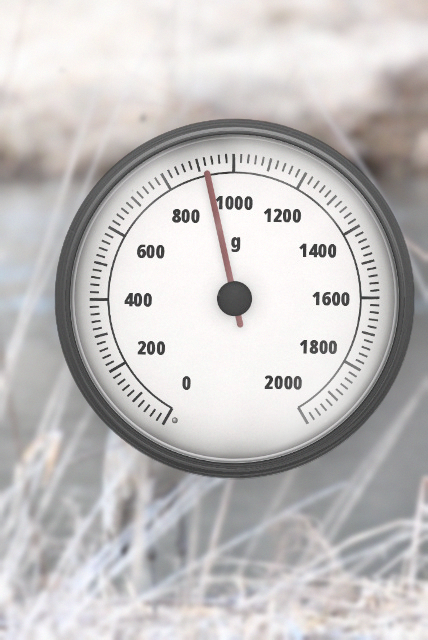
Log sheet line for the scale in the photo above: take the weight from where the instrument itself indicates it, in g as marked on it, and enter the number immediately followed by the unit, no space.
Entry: 920g
